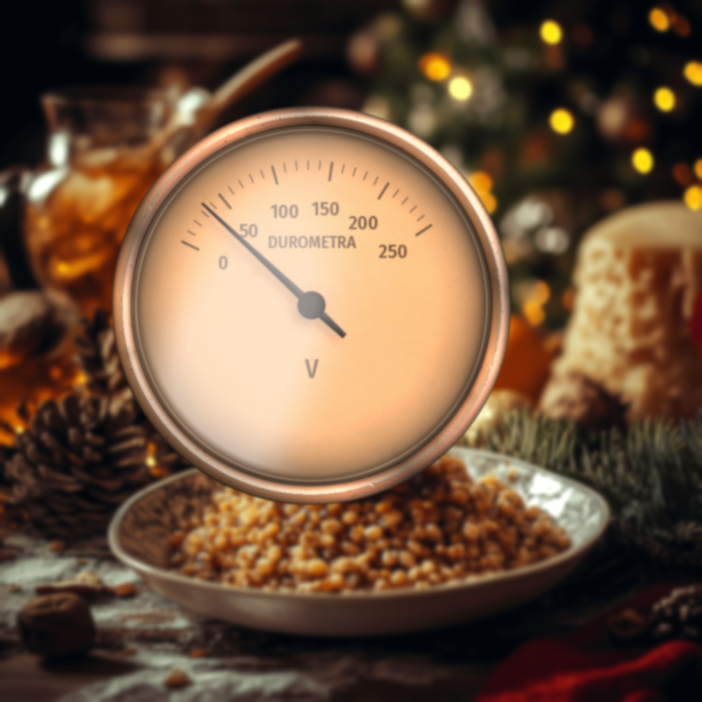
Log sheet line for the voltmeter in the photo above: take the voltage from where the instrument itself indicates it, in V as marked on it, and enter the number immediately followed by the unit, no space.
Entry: 35V
